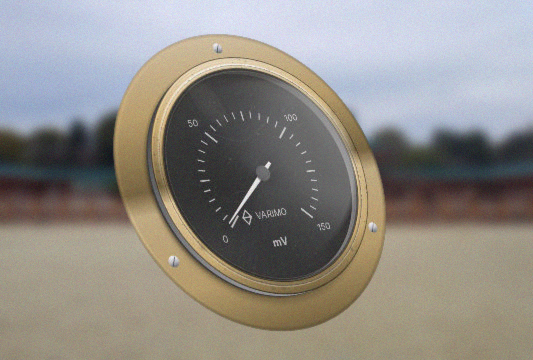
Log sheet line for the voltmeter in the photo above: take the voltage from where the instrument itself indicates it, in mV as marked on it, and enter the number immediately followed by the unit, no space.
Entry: 2.5mV
